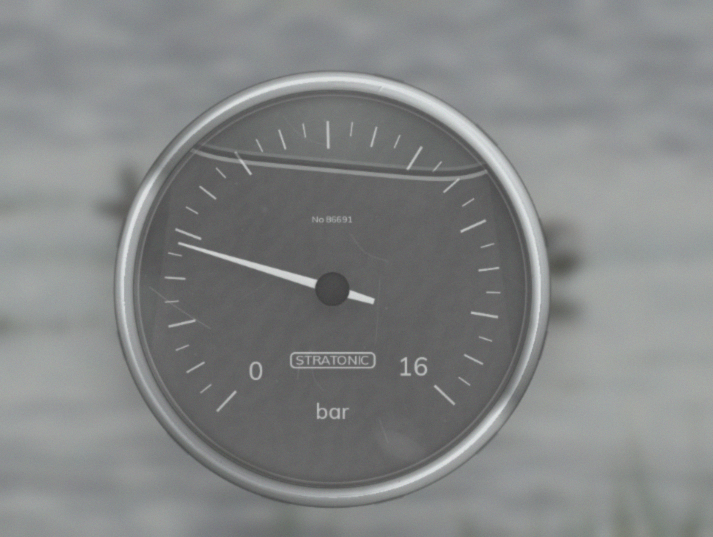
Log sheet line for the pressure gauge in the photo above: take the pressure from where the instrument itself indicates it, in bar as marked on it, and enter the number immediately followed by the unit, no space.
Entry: 3.75bar
